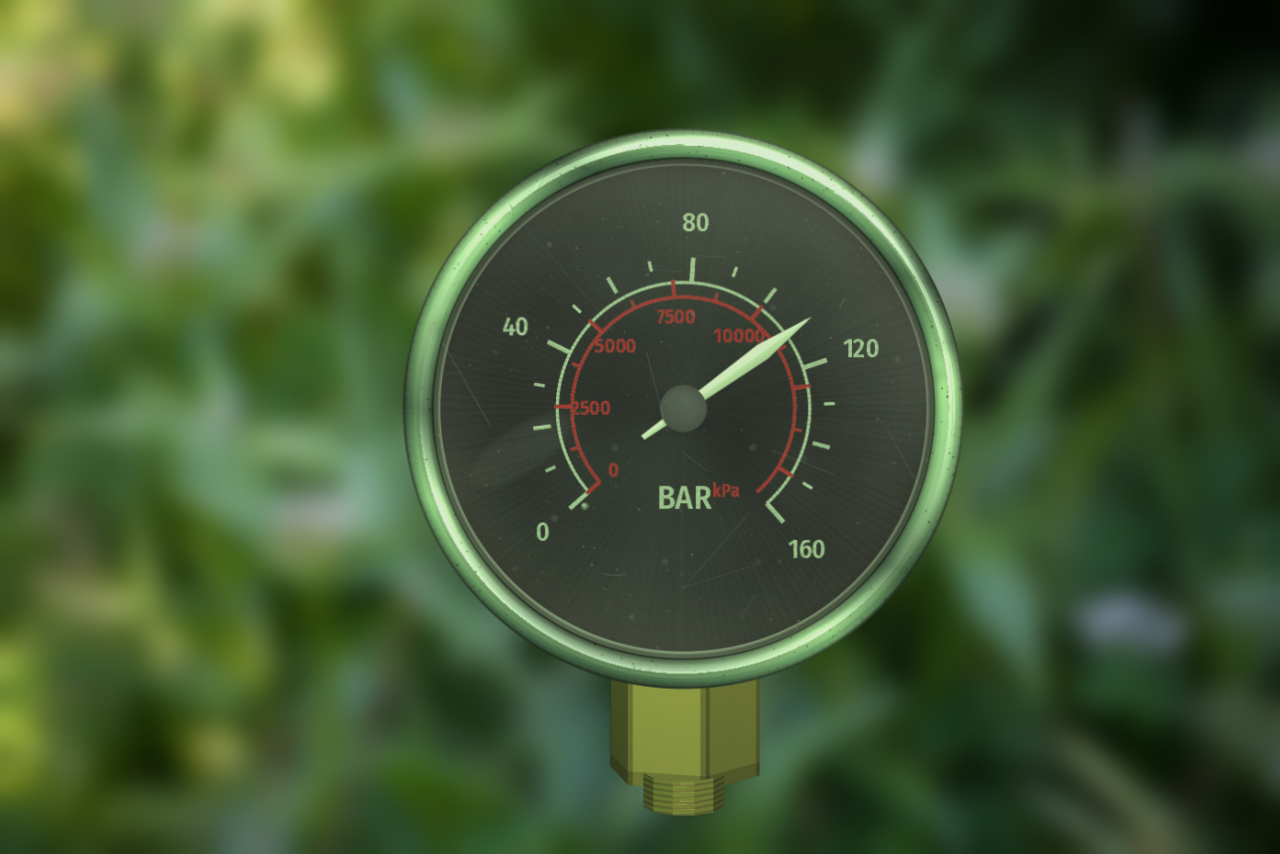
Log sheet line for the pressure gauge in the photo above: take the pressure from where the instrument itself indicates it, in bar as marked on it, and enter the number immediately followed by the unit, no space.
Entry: 110bar
